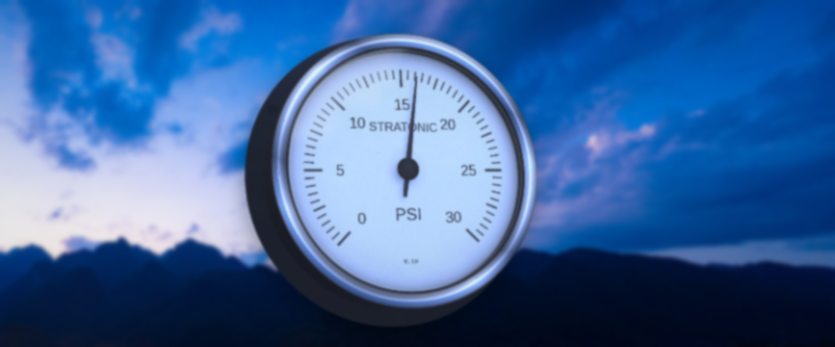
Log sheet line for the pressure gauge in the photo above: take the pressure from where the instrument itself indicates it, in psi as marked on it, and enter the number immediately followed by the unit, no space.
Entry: 16psi
